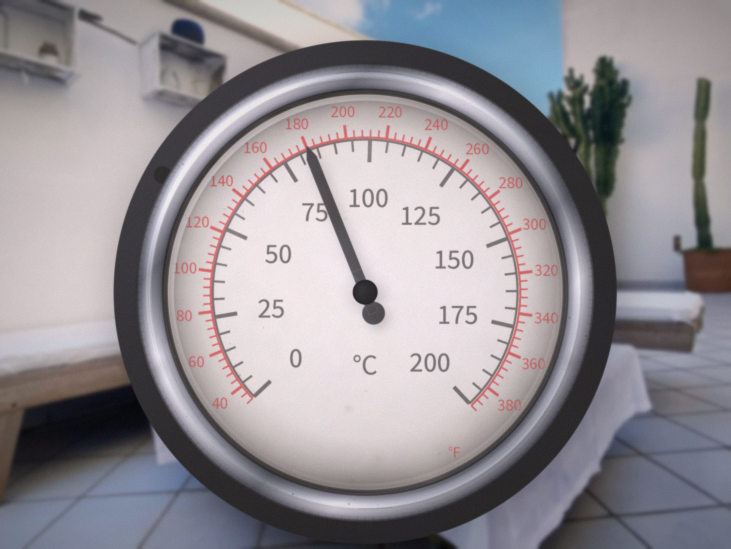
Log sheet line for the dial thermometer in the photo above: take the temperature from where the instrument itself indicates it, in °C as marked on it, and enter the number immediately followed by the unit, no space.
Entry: 82.5°C
